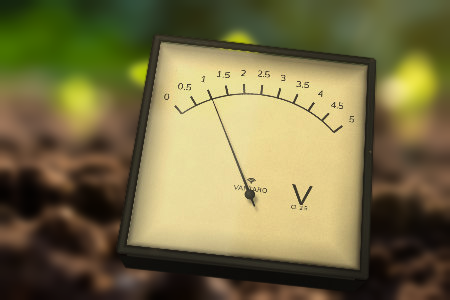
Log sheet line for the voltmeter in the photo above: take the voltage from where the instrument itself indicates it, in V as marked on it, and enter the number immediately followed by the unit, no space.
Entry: 1V
